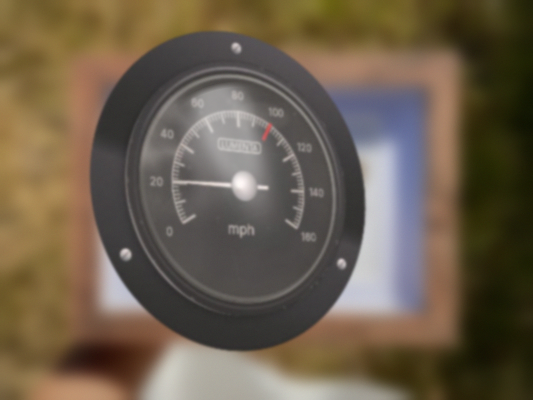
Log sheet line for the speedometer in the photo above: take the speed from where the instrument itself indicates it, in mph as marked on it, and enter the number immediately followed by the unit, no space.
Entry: 20mph
